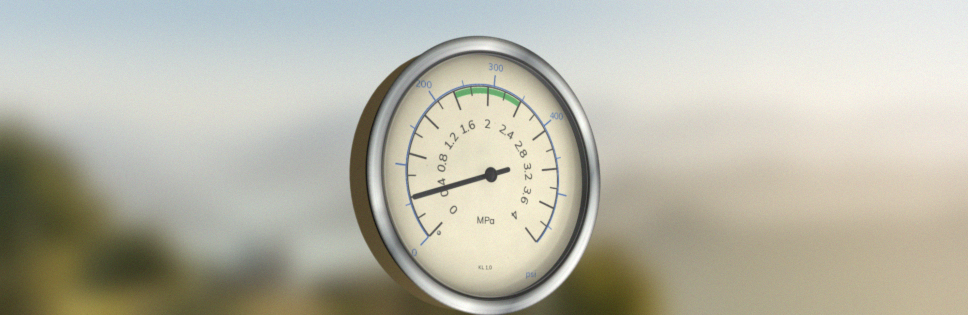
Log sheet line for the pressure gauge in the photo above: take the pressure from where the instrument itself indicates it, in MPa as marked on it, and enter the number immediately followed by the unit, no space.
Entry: 0.4MPa
